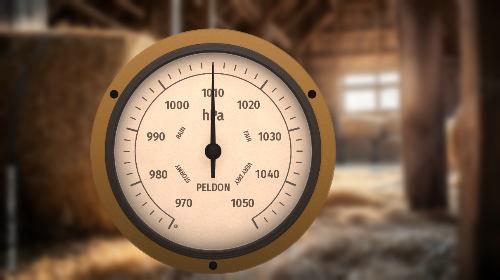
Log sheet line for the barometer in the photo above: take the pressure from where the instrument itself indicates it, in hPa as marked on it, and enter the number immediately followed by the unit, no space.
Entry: 1010hPa
